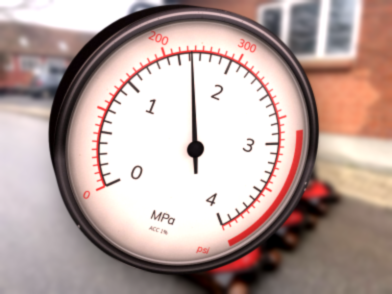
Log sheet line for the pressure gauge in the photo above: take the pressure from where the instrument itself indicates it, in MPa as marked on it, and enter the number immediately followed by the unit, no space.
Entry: 1.6MPa
